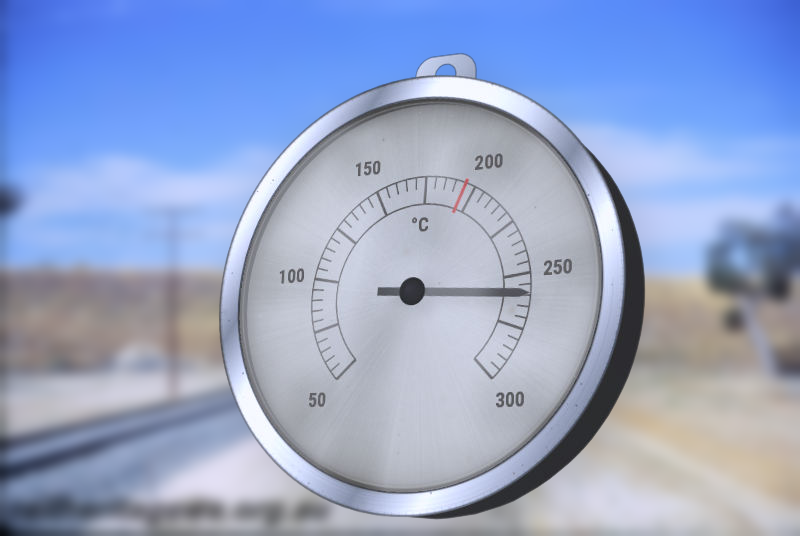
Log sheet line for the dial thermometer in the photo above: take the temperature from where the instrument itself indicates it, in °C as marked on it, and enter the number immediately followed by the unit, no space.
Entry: 260°C
